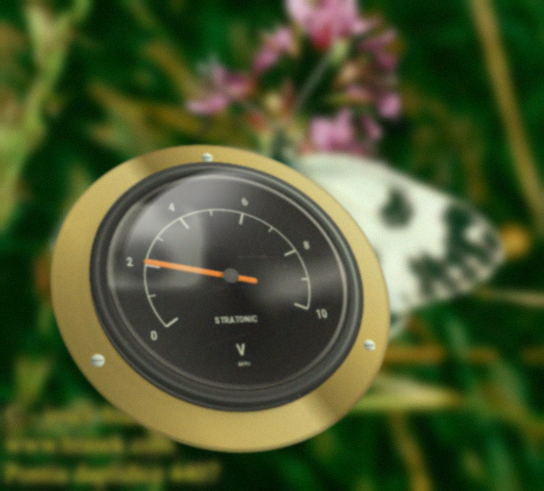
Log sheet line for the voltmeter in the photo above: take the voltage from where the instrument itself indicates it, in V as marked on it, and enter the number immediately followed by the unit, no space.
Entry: 2V
